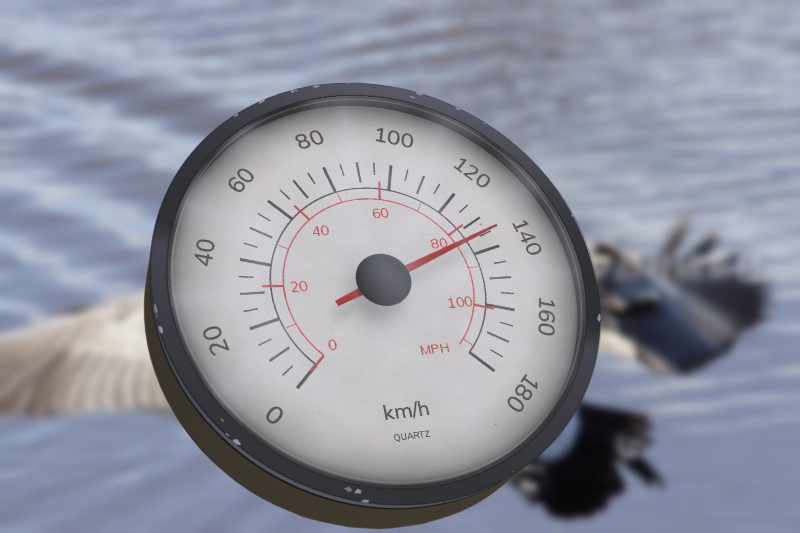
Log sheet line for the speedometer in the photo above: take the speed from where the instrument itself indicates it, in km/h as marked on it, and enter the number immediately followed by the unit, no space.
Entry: 135km/h
